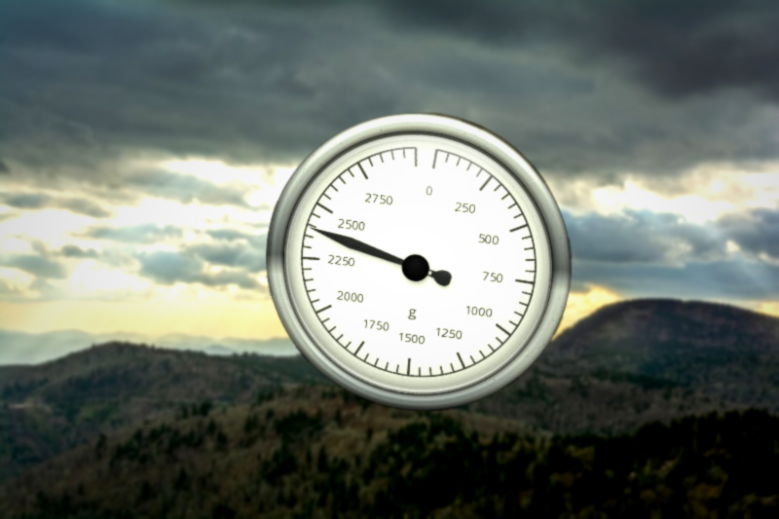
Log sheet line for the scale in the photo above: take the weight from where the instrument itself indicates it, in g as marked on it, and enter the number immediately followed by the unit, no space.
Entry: 2400g
